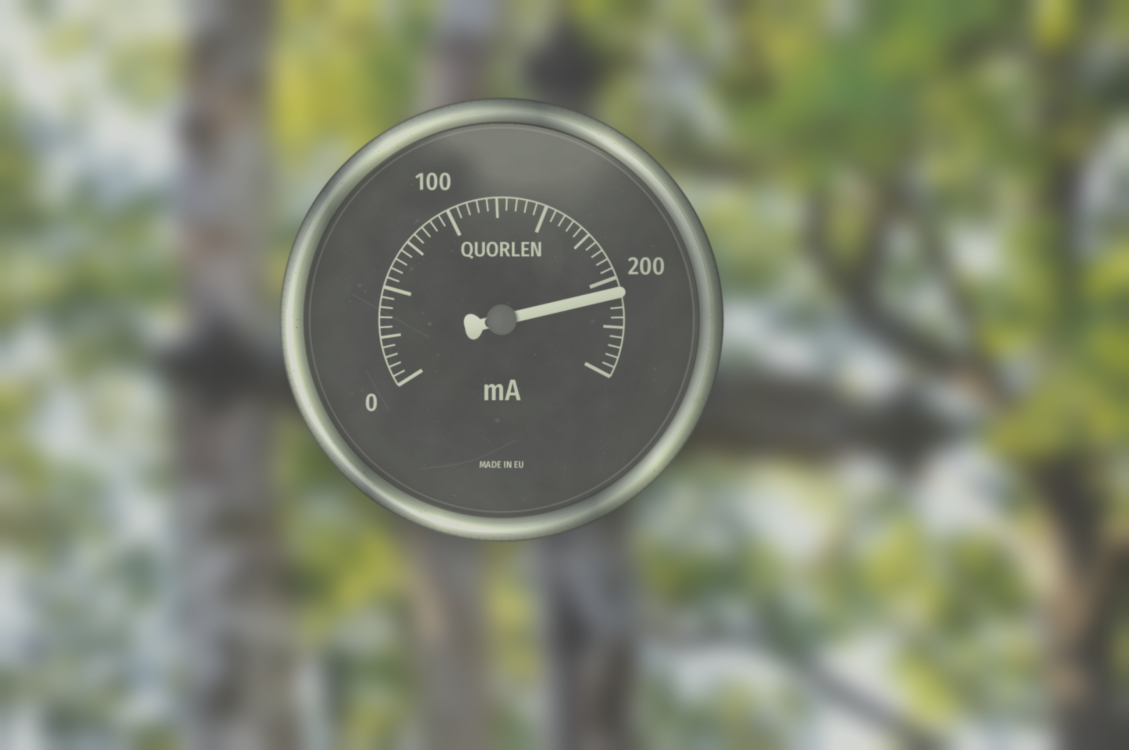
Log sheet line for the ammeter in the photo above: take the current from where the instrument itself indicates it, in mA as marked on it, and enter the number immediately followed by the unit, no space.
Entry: 207.5mA
